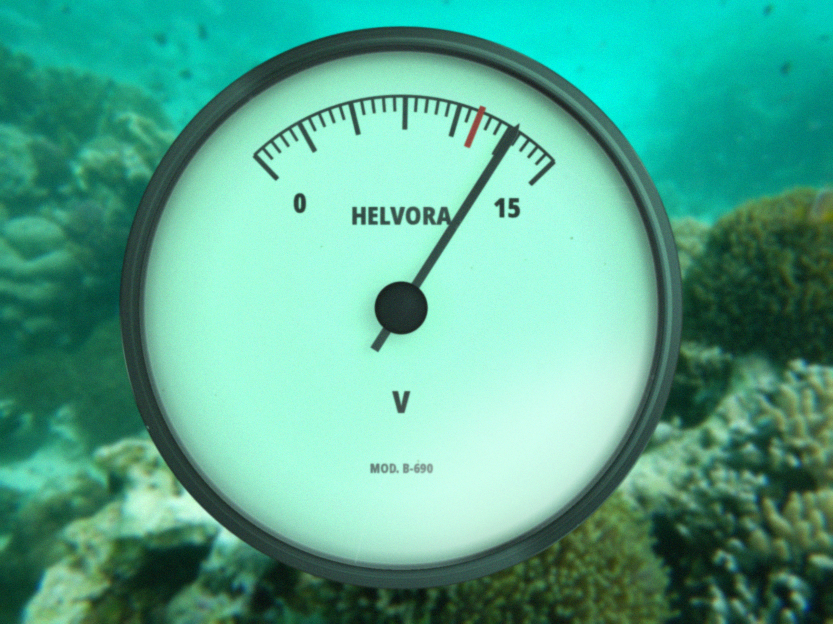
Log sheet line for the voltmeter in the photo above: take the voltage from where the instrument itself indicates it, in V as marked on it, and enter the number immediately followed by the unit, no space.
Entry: 12.75V
